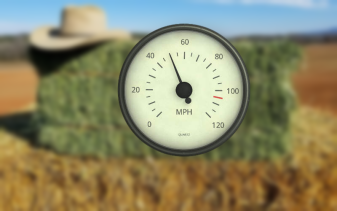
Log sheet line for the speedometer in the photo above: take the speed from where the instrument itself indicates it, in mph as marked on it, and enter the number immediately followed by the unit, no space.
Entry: 50mph
